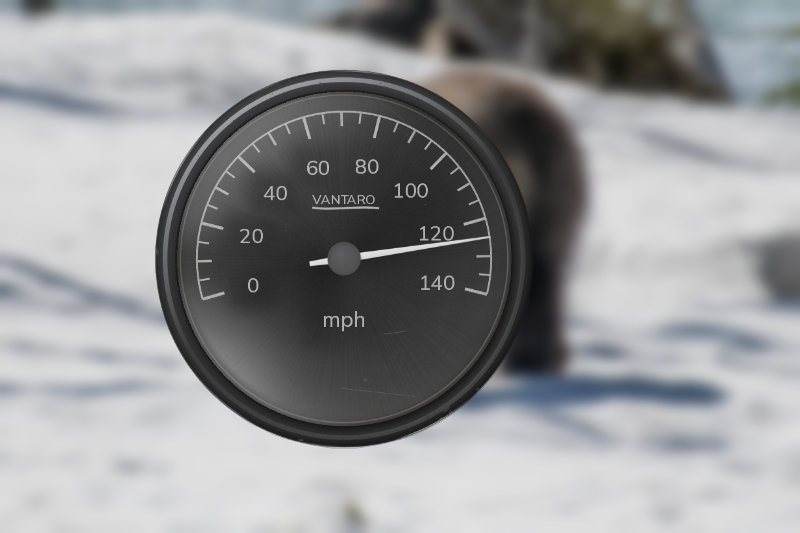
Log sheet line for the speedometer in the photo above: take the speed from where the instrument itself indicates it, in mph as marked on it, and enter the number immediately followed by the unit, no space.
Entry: 125mph
